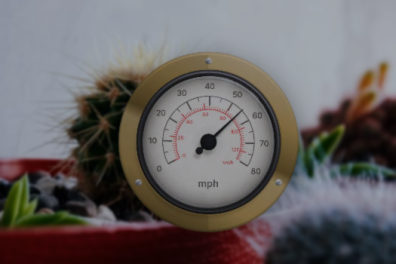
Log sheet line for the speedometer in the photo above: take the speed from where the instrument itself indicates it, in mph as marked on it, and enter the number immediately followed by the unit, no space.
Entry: 55mph
